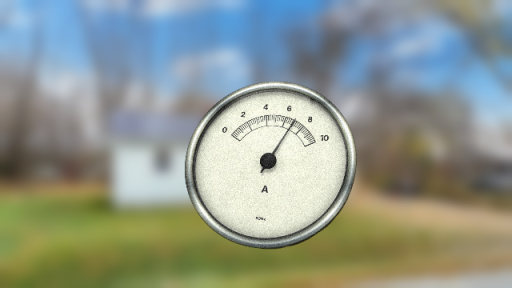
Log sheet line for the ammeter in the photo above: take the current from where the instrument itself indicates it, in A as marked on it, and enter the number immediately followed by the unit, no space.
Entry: 7A
